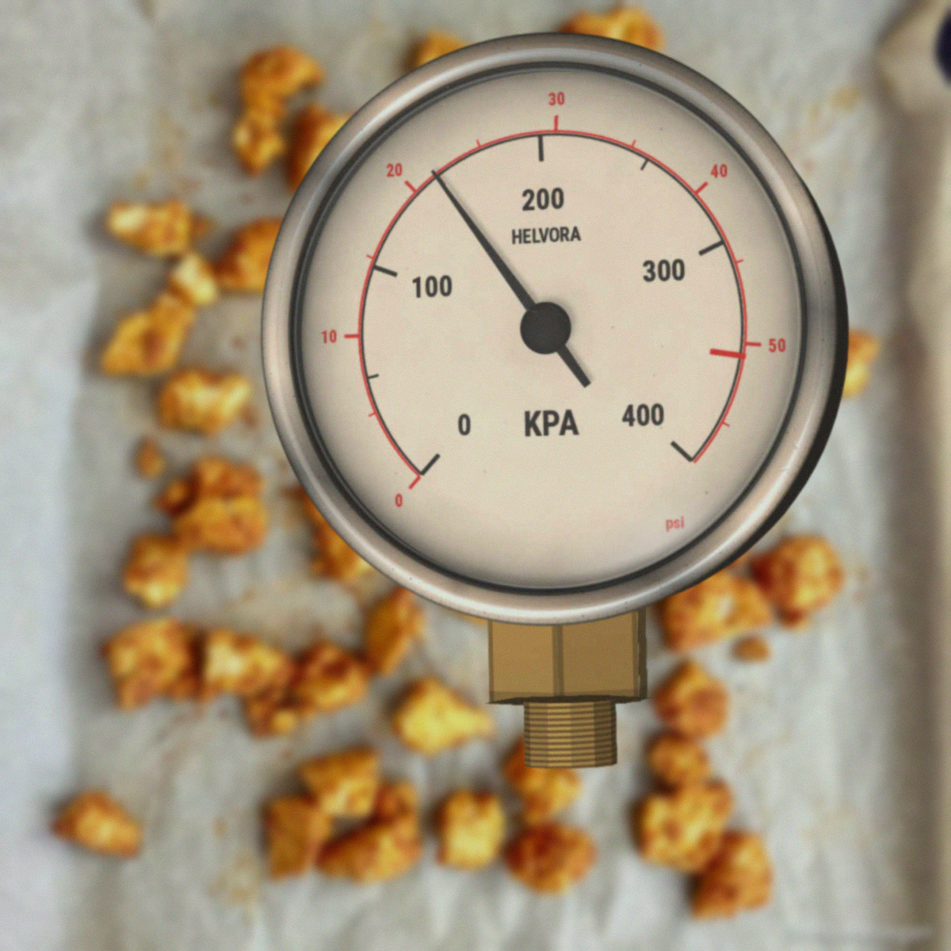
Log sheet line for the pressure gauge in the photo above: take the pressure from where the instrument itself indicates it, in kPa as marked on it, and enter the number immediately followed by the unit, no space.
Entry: 150kPa
